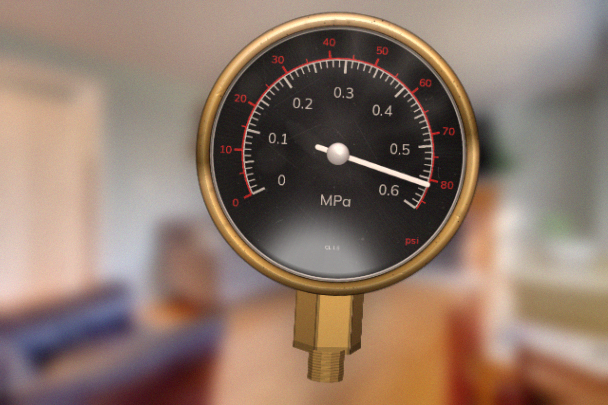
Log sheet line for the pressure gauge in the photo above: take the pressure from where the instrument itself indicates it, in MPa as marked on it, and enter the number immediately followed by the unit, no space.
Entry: 0.56MPa
